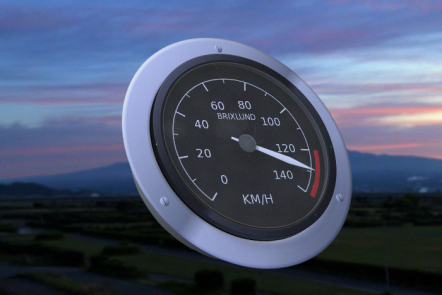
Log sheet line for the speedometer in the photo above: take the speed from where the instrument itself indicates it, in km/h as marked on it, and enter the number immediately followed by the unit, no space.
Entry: 130km/h
